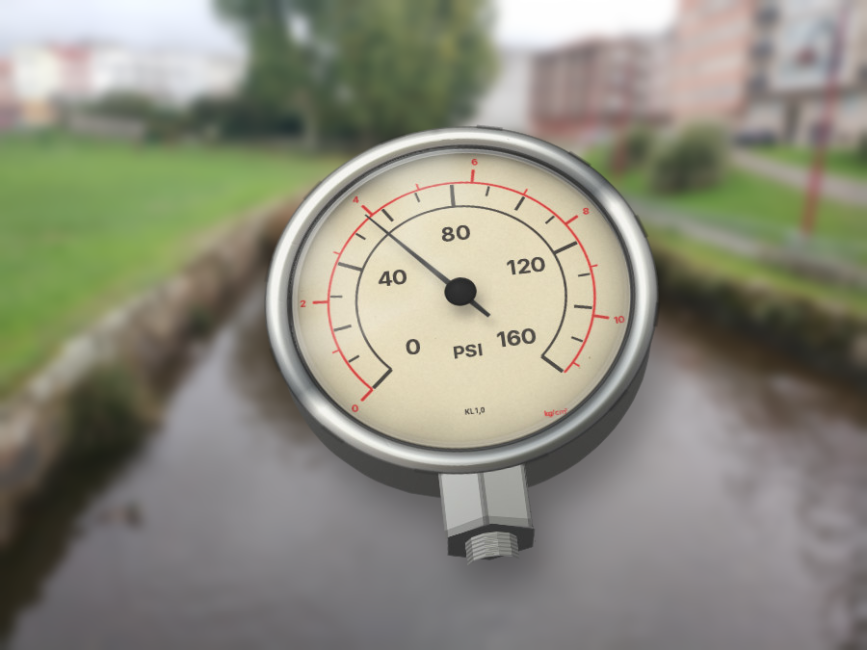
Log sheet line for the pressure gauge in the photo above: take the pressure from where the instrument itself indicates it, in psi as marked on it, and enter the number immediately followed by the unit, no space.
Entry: 55psi
